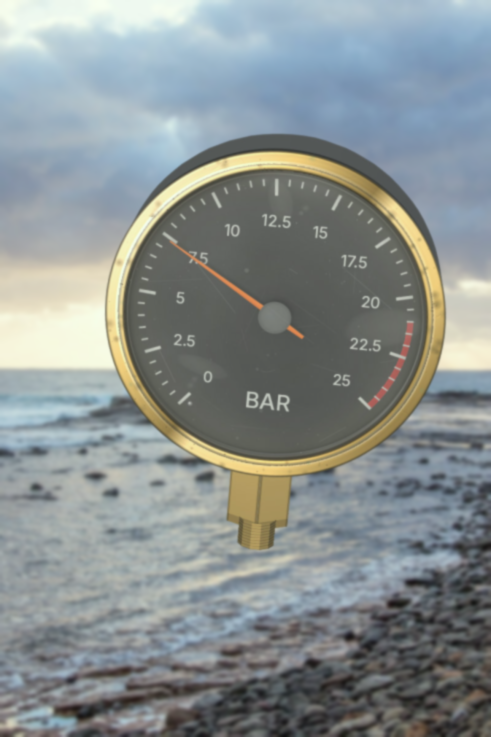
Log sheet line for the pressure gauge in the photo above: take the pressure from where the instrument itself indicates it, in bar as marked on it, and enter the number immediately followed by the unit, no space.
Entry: 7.5bar
